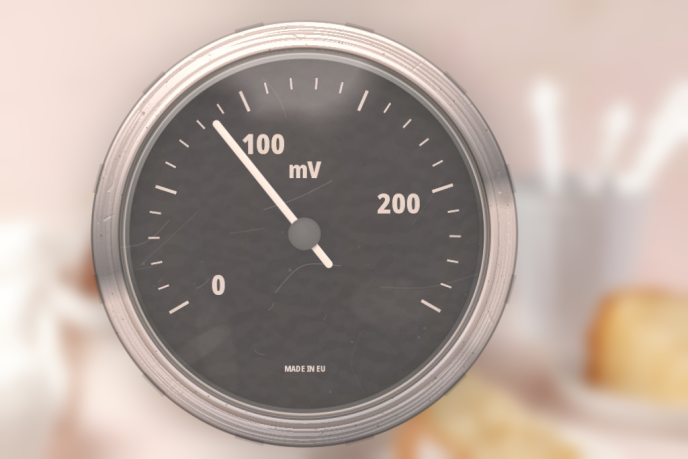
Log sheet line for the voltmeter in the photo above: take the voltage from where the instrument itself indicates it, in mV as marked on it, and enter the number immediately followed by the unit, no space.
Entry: 85mV
